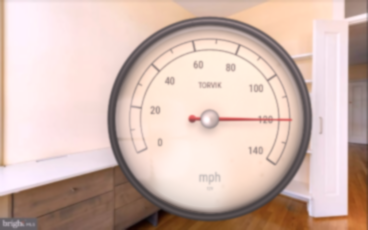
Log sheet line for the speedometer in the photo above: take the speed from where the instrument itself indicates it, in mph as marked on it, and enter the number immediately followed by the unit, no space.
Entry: 120mph
